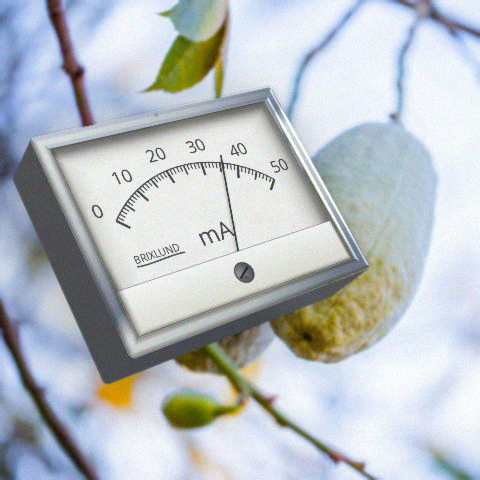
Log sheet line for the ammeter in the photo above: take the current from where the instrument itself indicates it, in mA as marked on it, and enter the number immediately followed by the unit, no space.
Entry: 35mA
